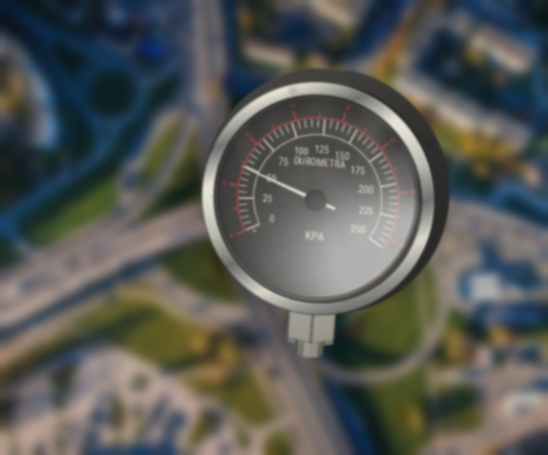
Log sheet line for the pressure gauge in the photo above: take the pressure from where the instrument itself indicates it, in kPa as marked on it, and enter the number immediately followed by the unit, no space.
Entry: 50kPa
